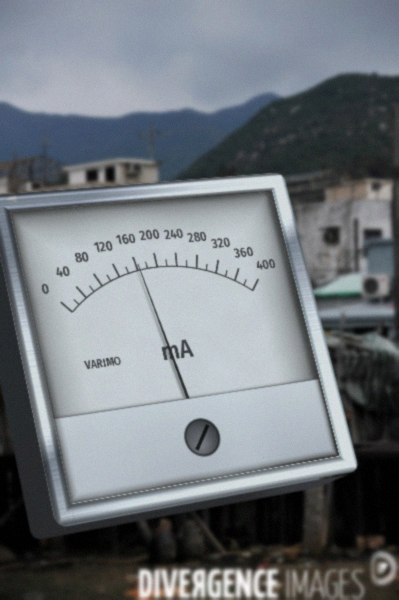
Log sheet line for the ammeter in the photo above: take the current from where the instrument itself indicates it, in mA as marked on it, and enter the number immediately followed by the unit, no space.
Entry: 160mA
